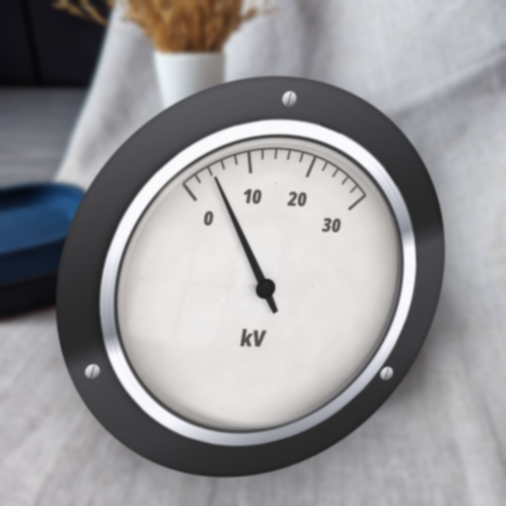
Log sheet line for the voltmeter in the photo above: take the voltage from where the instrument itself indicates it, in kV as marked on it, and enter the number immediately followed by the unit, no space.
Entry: 4kV
